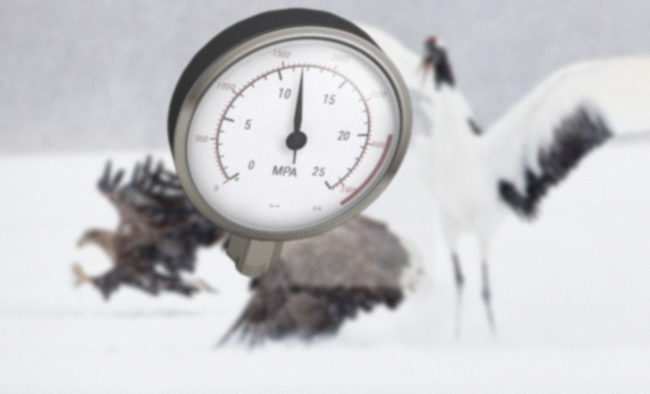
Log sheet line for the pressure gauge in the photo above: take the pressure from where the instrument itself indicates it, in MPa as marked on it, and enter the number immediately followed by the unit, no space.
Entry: 11.5MPa
